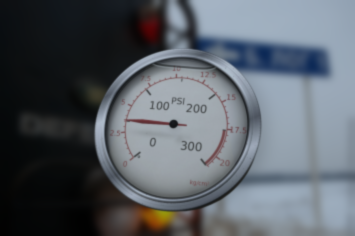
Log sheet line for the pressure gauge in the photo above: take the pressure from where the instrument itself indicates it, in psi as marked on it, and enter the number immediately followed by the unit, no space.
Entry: 50psi
